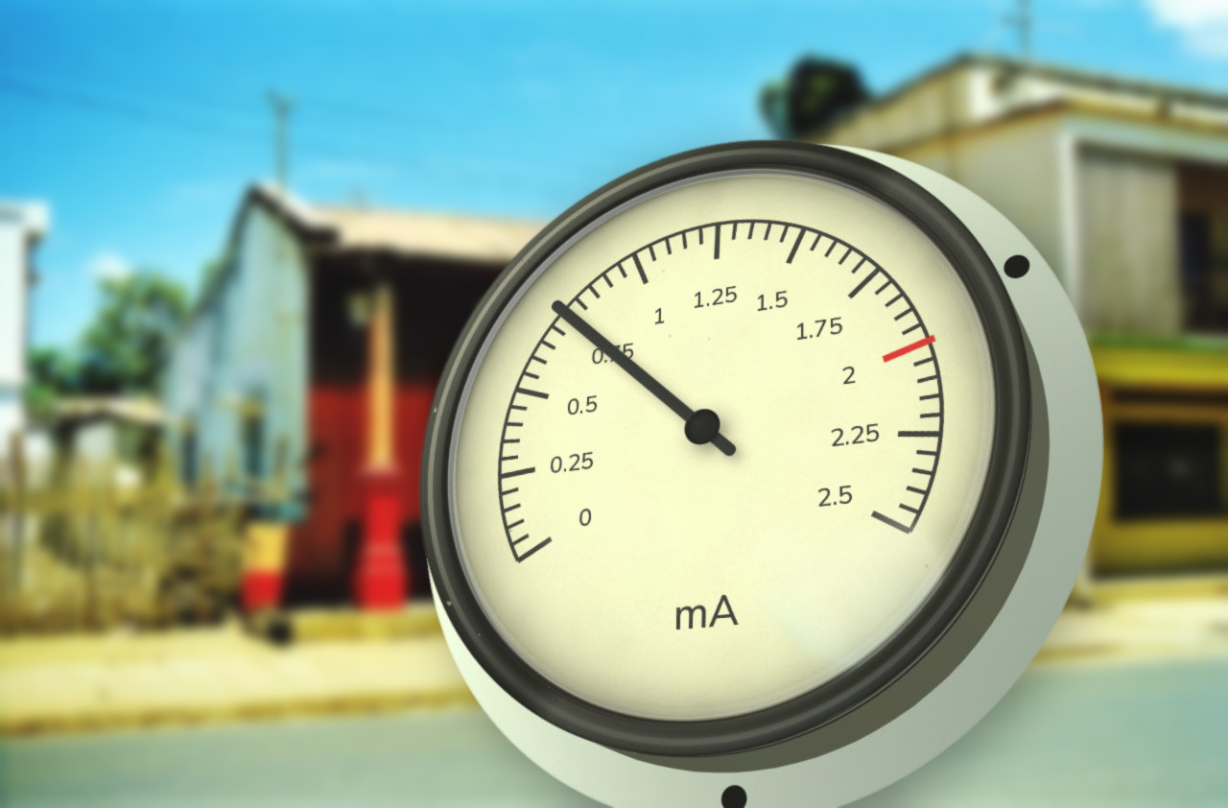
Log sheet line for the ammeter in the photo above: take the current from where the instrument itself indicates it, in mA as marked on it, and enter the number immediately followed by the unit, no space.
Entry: 0.75mA
